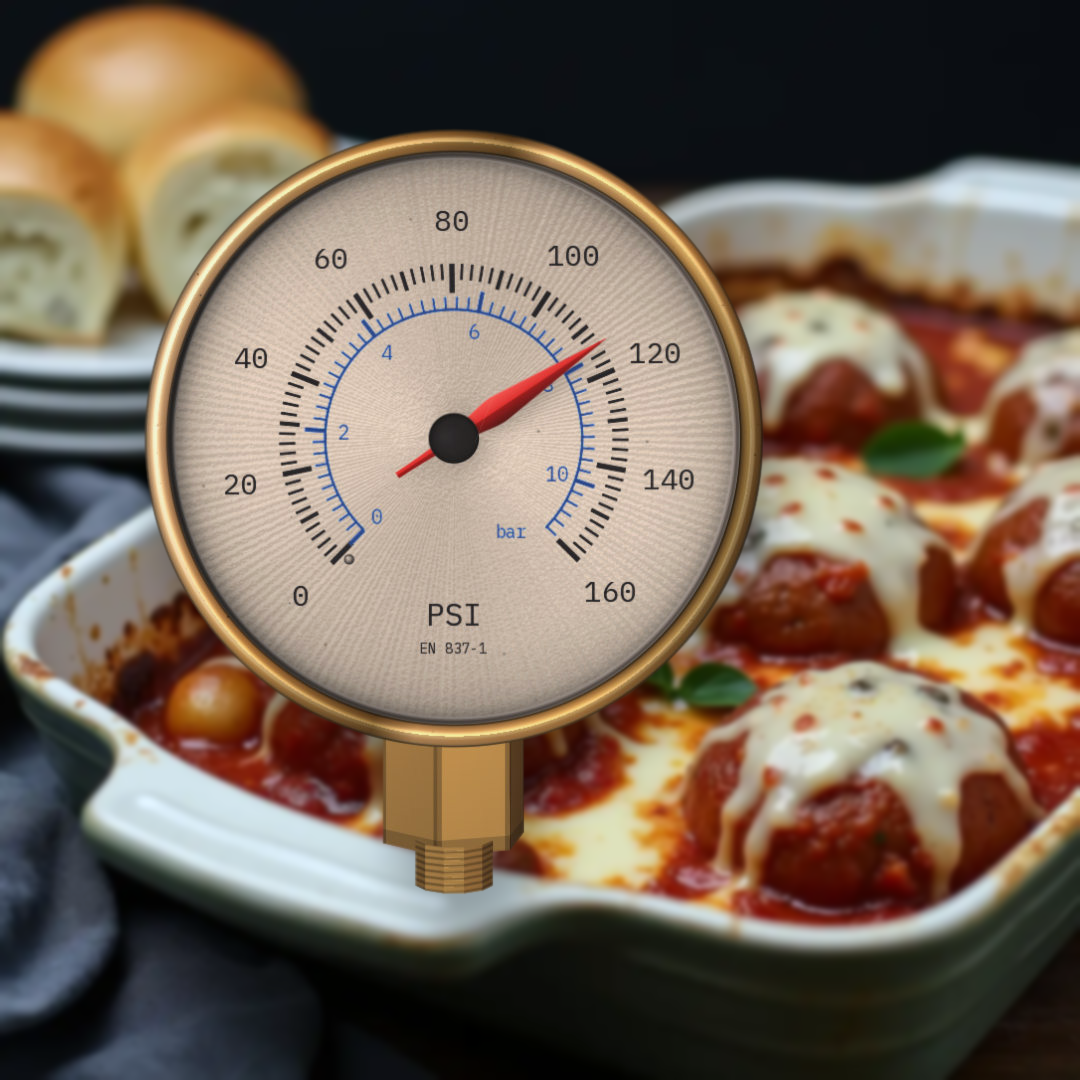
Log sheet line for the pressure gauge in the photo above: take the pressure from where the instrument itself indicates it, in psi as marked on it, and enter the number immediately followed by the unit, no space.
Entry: 114psi
